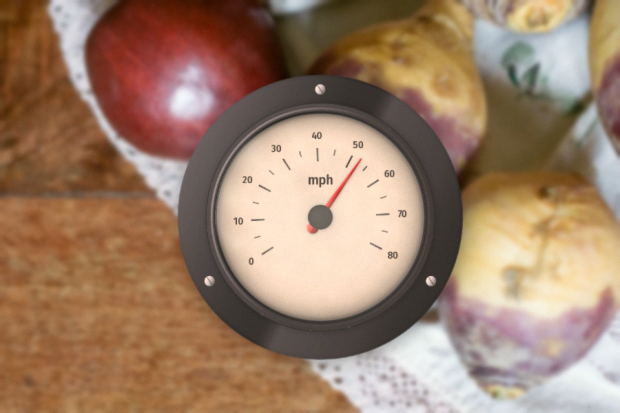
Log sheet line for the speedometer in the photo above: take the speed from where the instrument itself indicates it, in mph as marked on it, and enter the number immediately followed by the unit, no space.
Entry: 52.5mph
